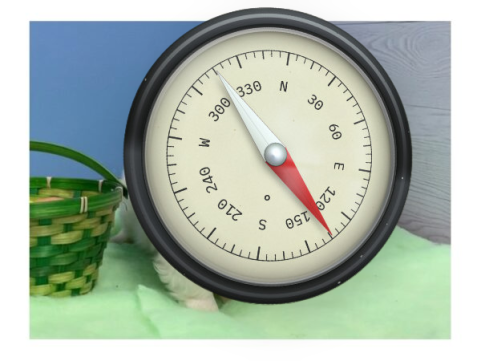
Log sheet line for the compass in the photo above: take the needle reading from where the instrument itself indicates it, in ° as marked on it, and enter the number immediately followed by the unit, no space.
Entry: 135°
